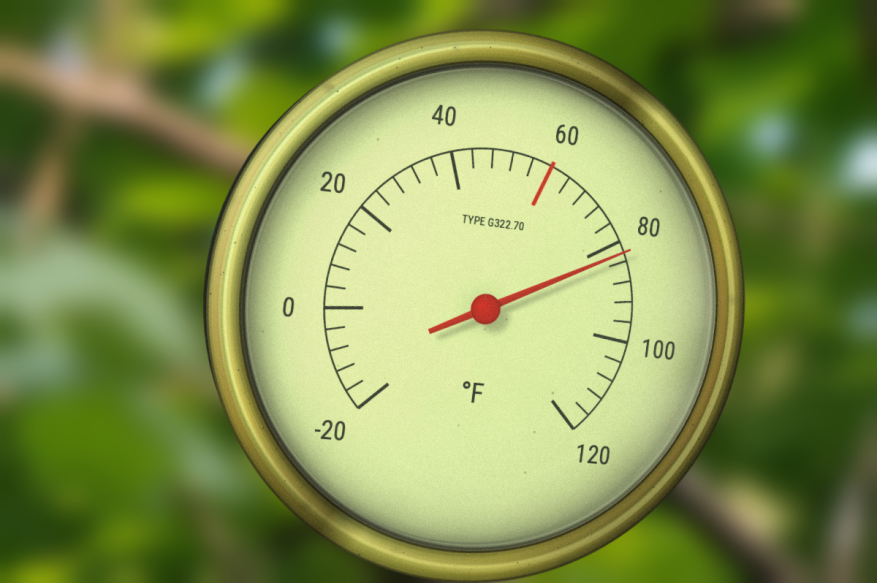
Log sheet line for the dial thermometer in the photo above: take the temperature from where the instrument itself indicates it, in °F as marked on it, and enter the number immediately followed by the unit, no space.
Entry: 82°F
